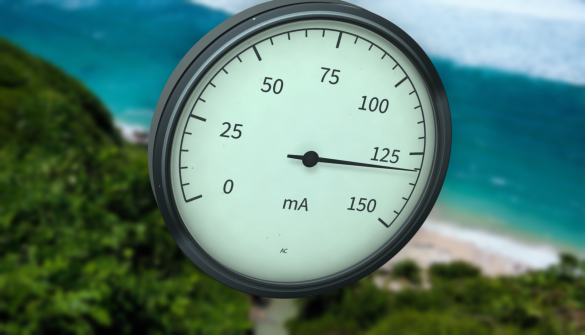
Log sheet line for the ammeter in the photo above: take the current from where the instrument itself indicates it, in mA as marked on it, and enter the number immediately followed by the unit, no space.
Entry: 130mA
